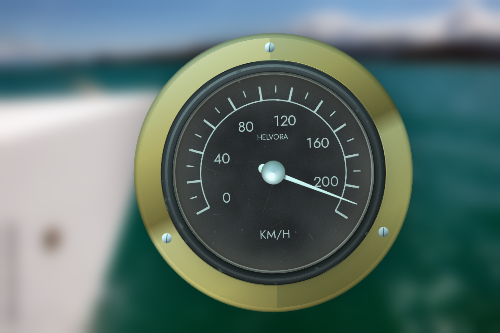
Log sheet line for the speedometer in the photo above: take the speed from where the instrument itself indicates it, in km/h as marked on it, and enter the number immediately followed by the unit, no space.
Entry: 210km/h
